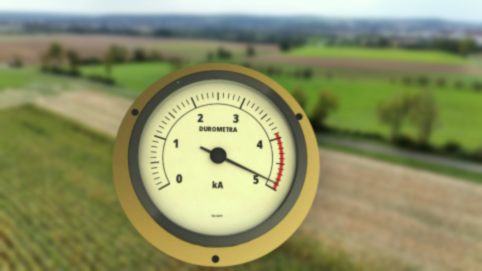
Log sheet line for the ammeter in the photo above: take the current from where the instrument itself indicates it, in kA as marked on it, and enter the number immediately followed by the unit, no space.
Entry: 4.9kA
